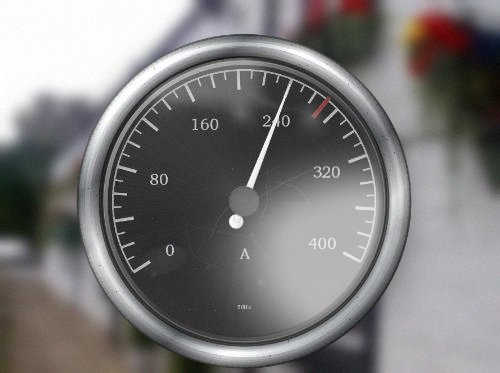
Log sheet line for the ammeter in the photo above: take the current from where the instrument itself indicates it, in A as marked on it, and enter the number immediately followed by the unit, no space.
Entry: 240A
